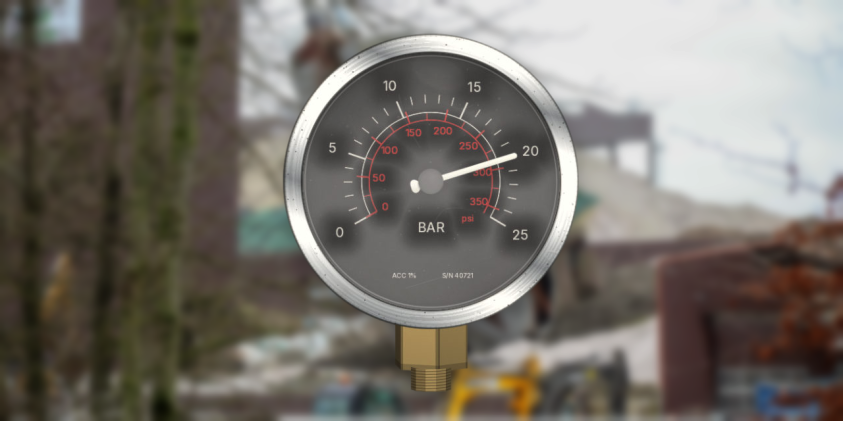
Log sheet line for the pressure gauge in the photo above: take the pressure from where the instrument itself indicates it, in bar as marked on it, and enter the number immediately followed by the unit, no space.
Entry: 20bar
